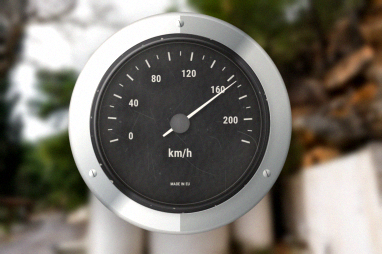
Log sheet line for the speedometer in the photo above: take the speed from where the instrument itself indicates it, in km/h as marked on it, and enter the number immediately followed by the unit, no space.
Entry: 165km/h
